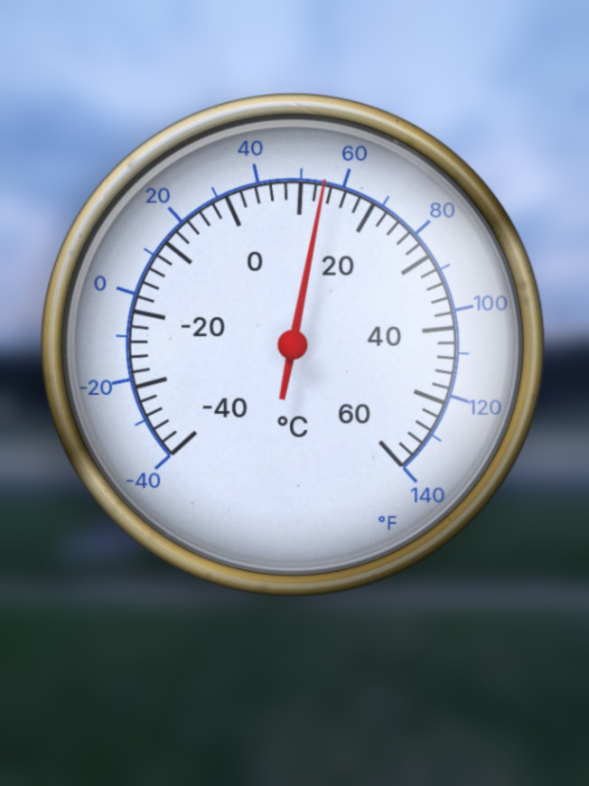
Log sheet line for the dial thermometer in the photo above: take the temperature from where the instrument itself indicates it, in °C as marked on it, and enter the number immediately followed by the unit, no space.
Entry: 13°C
